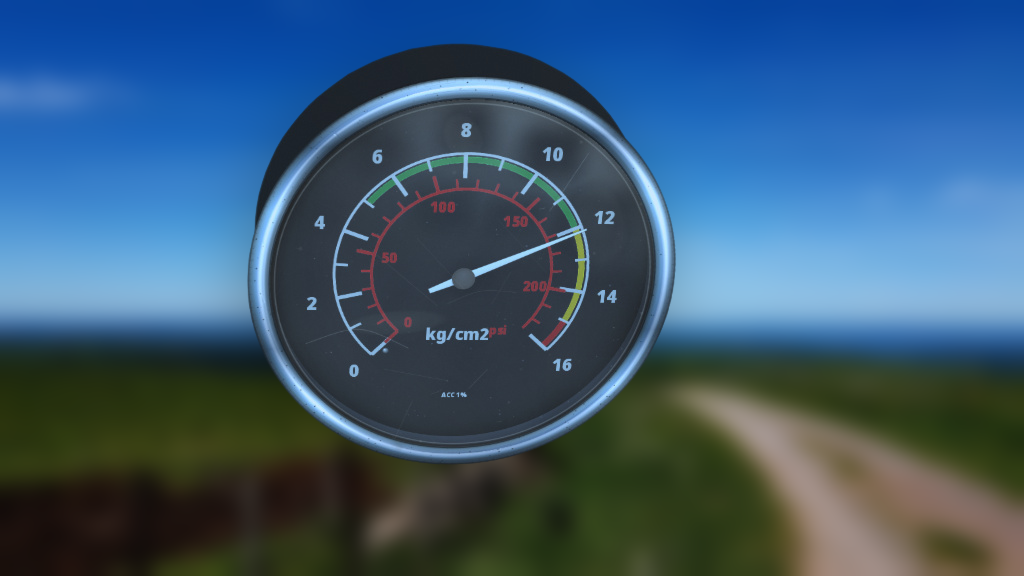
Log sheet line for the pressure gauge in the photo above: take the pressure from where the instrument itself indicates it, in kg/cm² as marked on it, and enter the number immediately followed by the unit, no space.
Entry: 12kg/cm²
